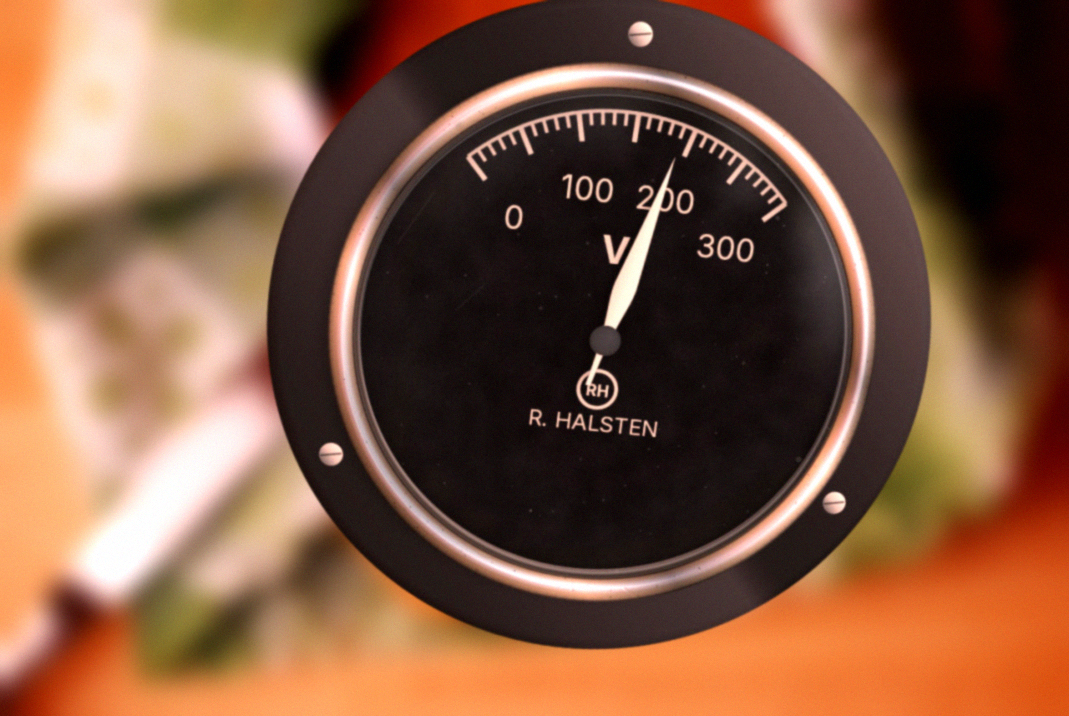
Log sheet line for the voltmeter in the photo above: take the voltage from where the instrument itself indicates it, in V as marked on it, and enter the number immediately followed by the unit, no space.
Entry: 190V
